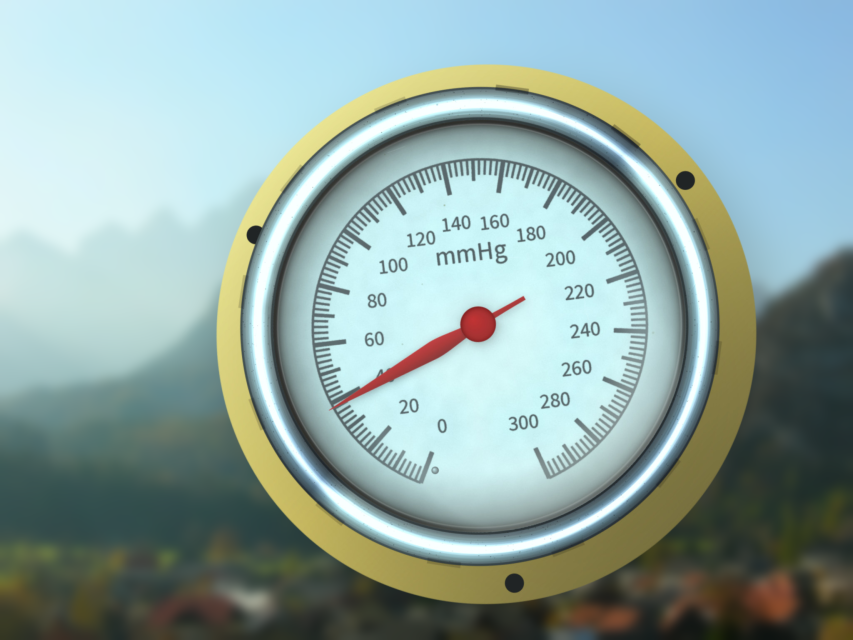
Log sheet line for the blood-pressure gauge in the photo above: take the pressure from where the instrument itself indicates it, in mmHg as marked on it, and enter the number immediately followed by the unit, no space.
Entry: 38mmHg
